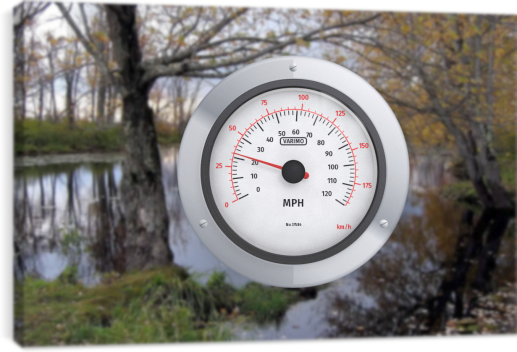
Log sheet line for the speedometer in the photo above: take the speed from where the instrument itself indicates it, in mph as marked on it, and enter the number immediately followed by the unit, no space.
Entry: 22mph
